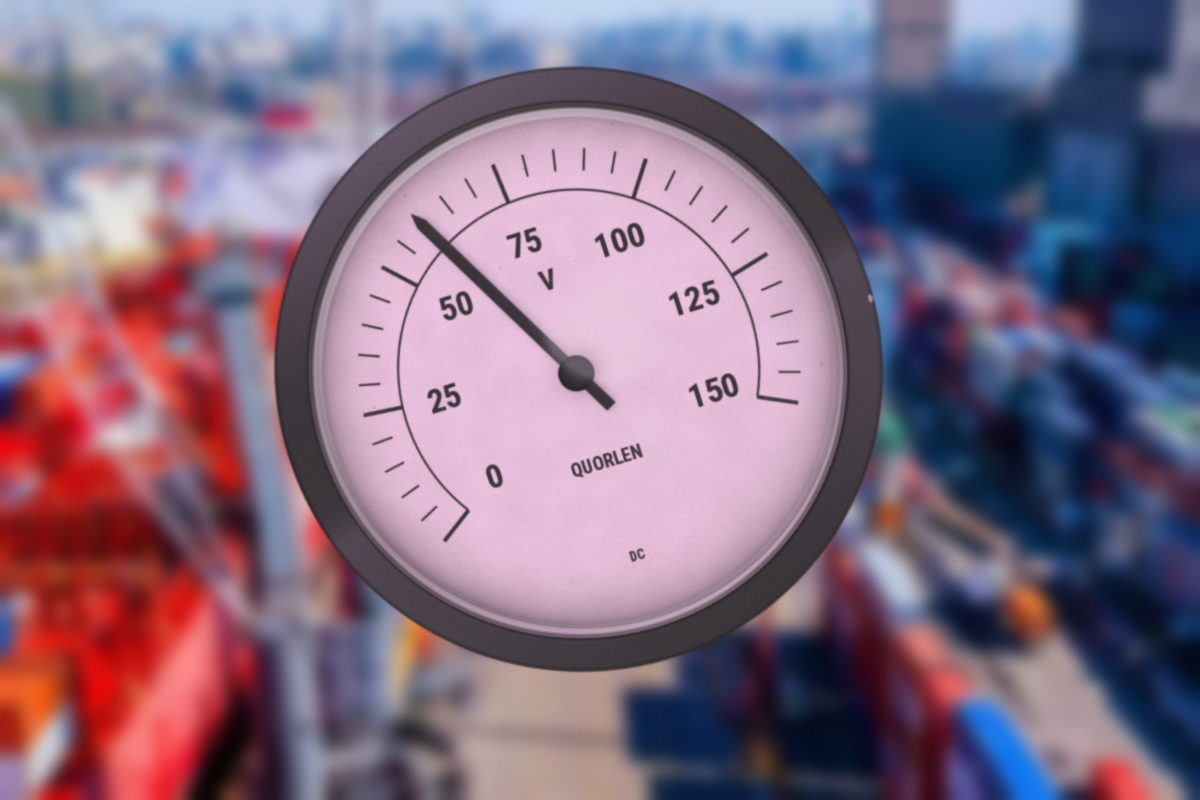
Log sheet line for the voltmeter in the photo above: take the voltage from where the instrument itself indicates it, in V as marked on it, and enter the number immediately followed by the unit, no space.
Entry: 60V
